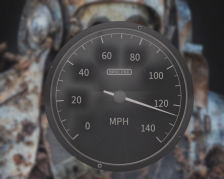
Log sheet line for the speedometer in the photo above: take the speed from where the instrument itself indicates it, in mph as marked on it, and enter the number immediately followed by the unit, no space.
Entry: 125mph
